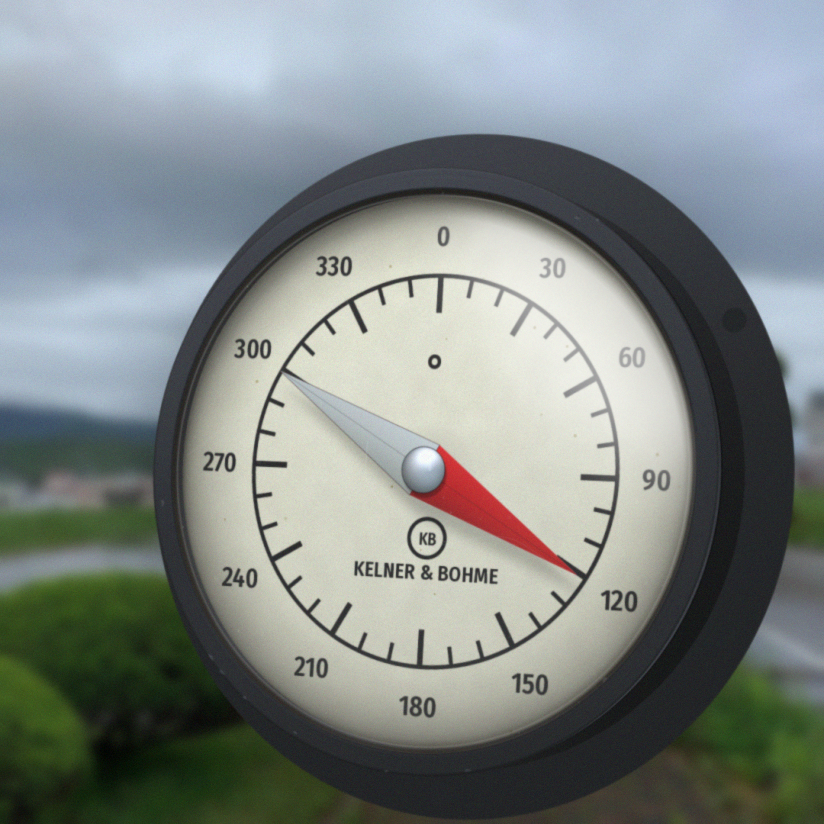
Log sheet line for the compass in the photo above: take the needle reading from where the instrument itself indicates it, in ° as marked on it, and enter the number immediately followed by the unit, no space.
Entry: 120°
